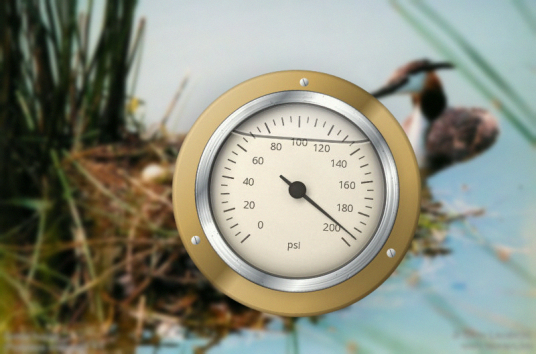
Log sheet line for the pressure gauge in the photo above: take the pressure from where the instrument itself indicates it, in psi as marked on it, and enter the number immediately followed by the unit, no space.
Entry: 195psi
